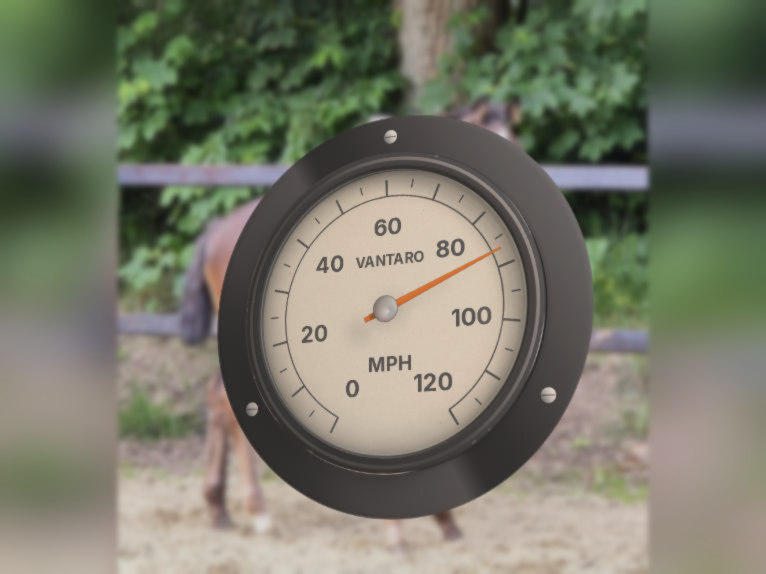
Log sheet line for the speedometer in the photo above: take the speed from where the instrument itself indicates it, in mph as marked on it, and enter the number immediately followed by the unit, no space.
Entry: 87.5mph
